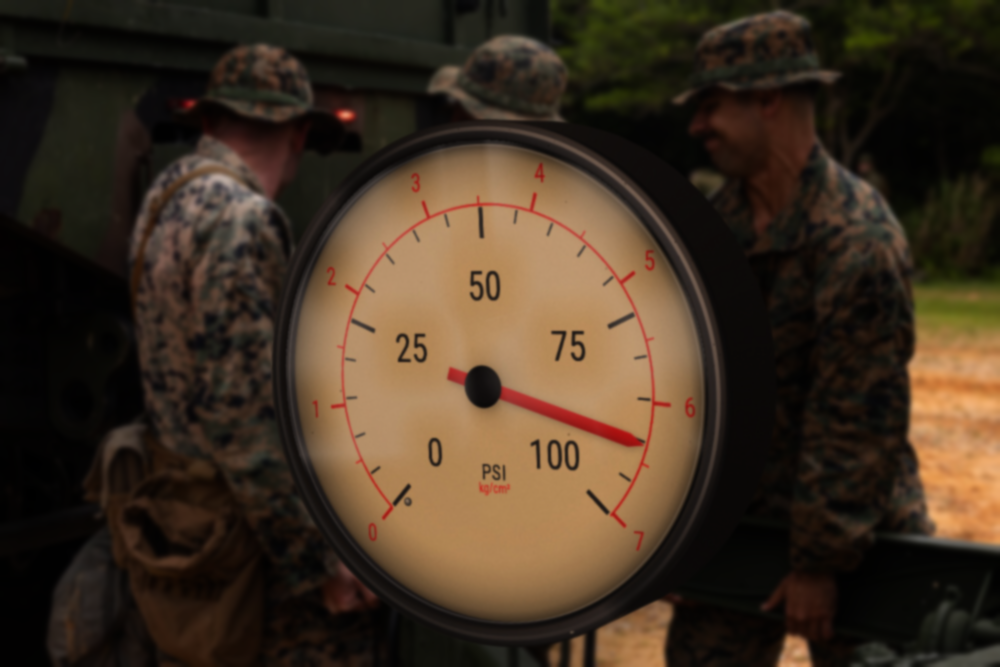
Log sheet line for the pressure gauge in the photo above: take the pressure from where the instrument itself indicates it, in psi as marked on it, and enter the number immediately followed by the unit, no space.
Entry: 90psi
